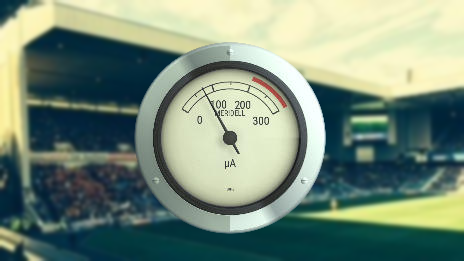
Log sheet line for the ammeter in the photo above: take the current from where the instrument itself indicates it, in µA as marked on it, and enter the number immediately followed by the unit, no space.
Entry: 75µA
